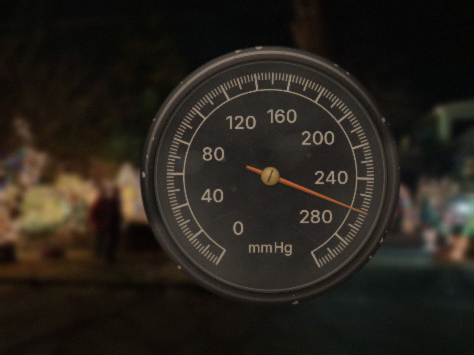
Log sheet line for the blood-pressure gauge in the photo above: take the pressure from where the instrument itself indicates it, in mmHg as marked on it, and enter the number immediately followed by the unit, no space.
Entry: 260mmHg
